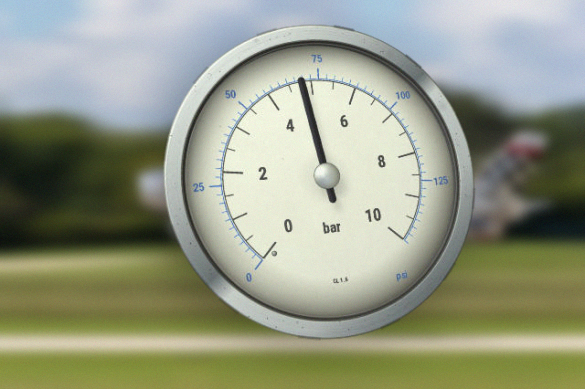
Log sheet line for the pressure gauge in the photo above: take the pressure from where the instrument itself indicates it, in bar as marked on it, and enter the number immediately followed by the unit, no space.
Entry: 4.75bar
